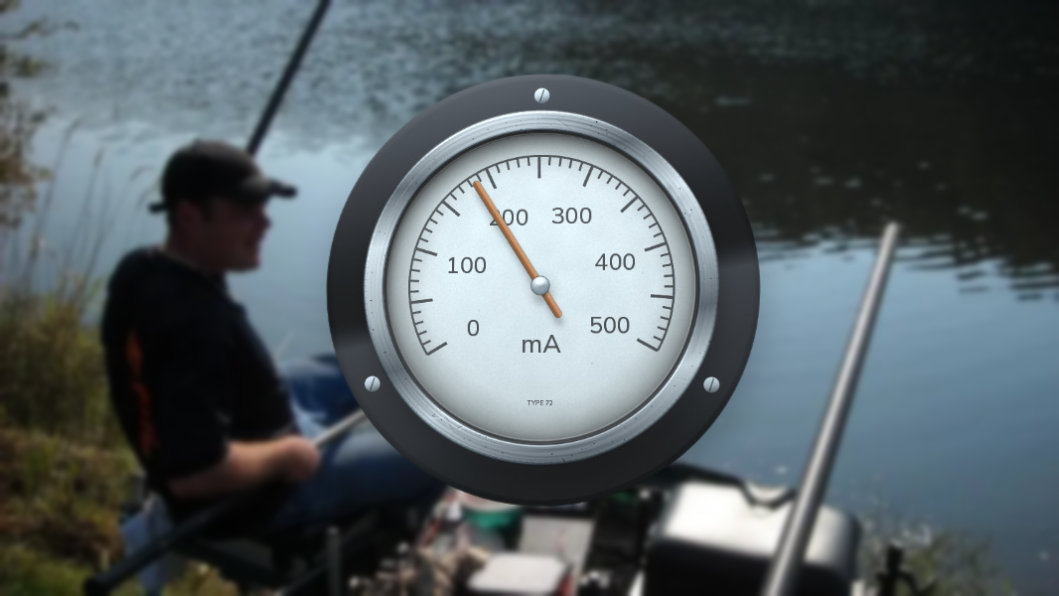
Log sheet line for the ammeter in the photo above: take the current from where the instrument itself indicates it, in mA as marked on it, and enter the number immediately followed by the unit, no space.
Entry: 185mA
